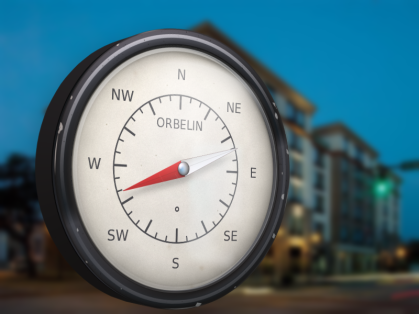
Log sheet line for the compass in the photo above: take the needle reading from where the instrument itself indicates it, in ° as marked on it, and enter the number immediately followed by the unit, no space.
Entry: 250°
